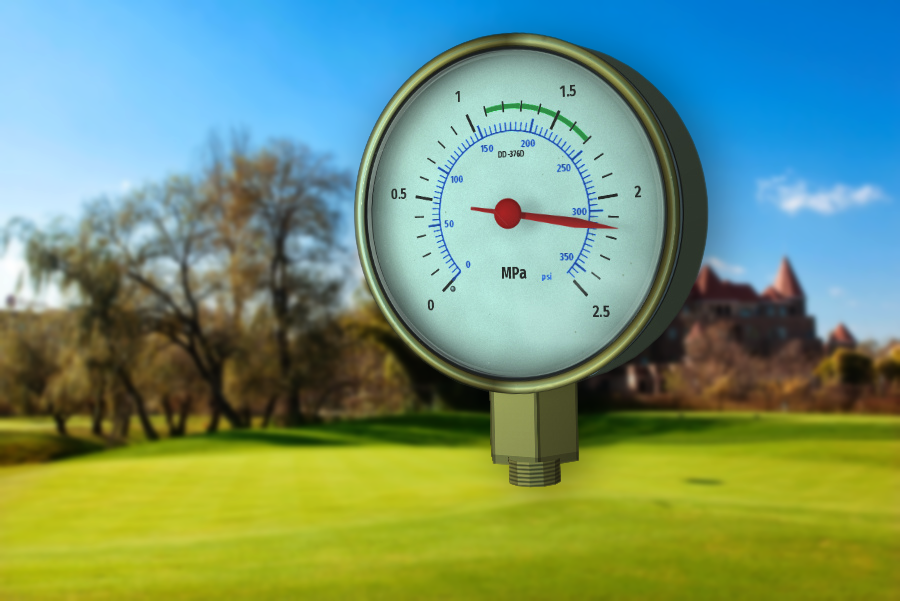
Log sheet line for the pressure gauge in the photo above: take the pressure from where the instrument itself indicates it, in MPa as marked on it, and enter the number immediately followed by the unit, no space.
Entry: 2.15MPa
